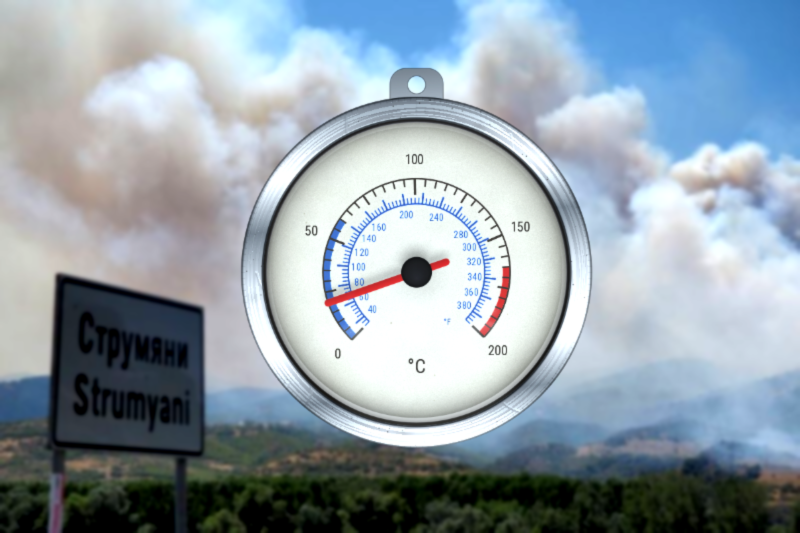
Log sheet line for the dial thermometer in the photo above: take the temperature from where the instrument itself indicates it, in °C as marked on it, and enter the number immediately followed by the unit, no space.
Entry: 20°C
